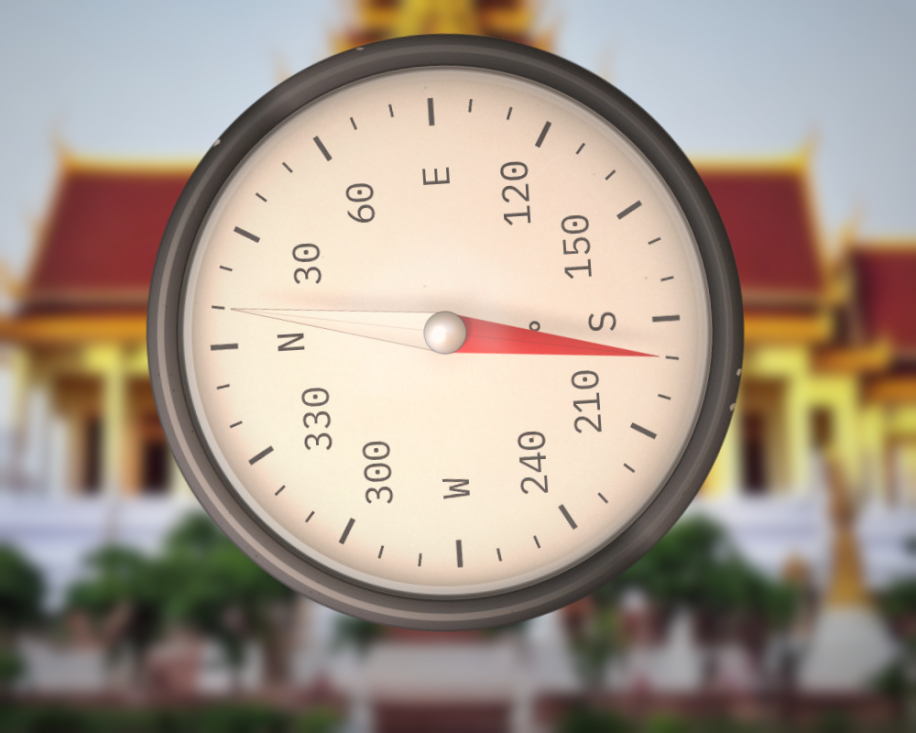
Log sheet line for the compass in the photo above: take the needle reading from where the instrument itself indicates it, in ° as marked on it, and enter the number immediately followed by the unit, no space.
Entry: 190°
